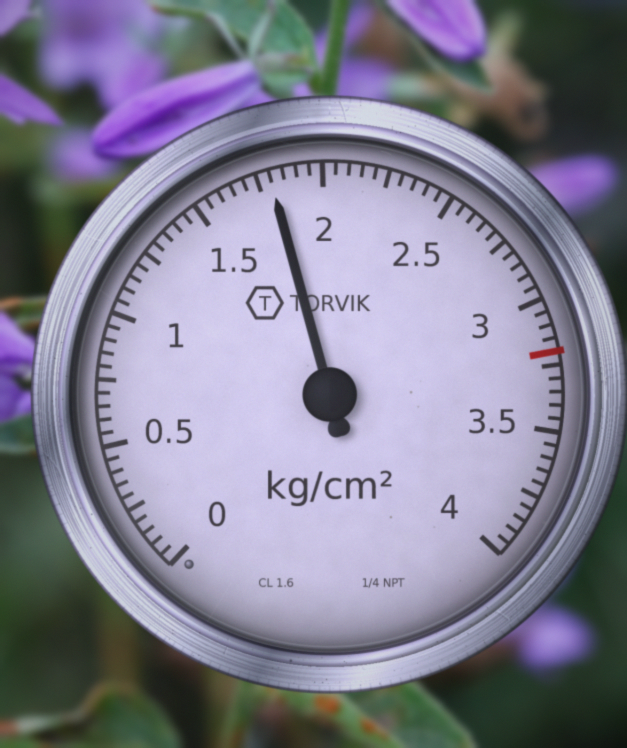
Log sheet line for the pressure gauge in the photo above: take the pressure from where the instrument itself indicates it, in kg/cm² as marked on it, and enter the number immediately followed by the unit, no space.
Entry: 1.8kg/cm²
